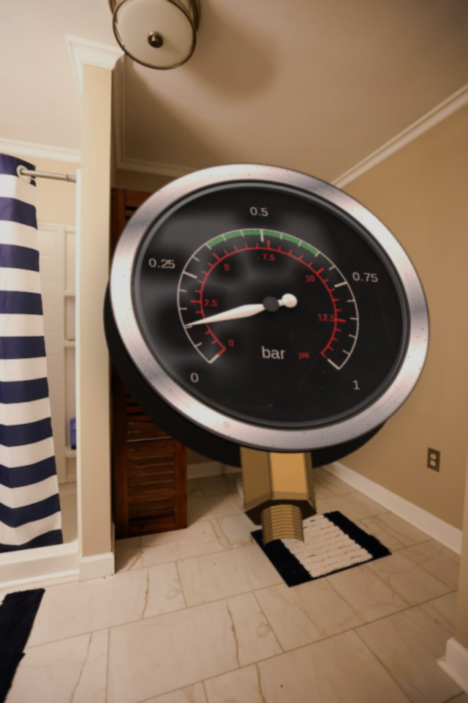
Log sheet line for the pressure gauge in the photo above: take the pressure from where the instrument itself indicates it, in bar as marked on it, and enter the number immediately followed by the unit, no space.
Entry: 0.1bar
